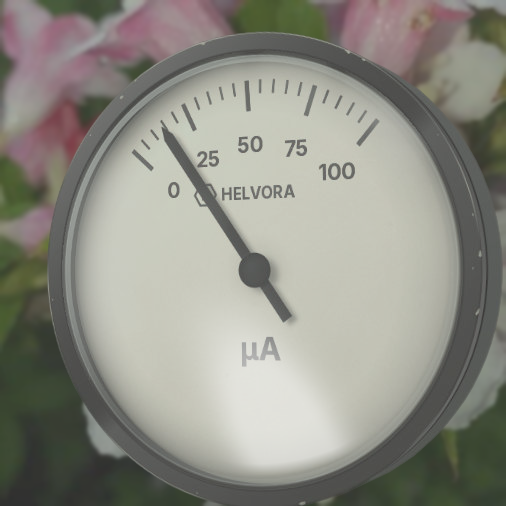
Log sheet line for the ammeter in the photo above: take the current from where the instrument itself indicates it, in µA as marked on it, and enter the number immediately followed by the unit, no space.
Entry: 15µA
